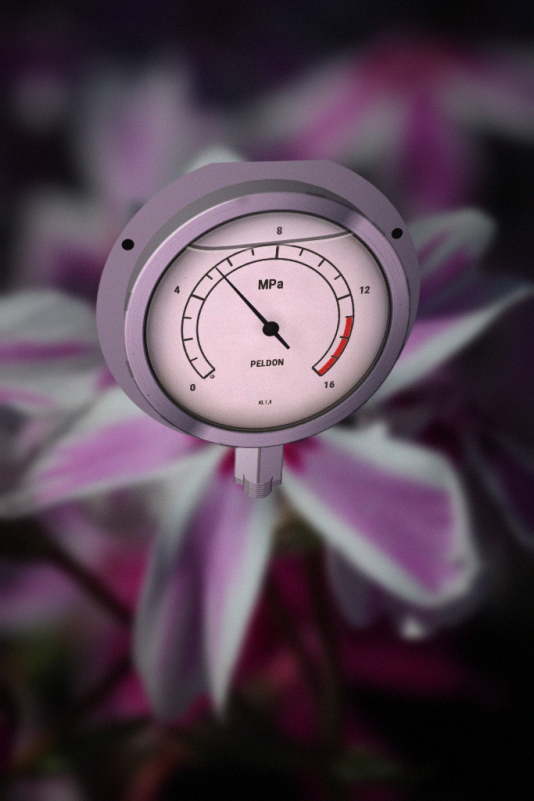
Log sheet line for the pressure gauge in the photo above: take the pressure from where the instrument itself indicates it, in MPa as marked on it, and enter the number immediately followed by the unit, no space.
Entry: 5.5MPa
